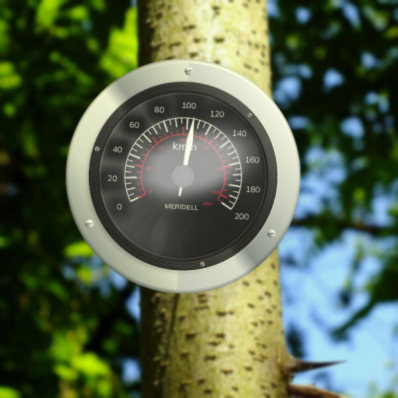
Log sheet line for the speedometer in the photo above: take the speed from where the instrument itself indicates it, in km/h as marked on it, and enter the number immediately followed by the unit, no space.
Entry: 105km/h
